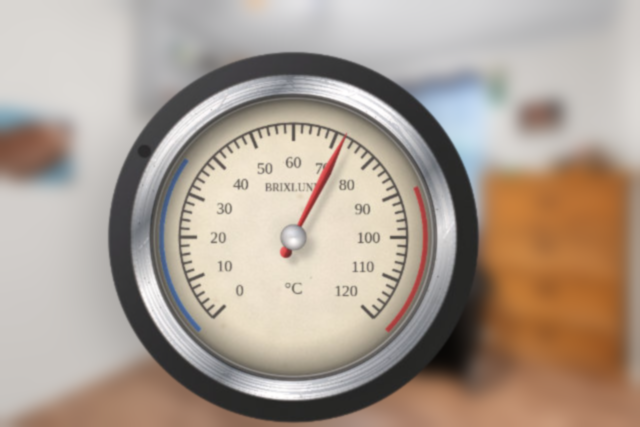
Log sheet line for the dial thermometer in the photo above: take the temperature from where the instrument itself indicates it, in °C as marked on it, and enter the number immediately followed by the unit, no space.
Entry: 72°C
